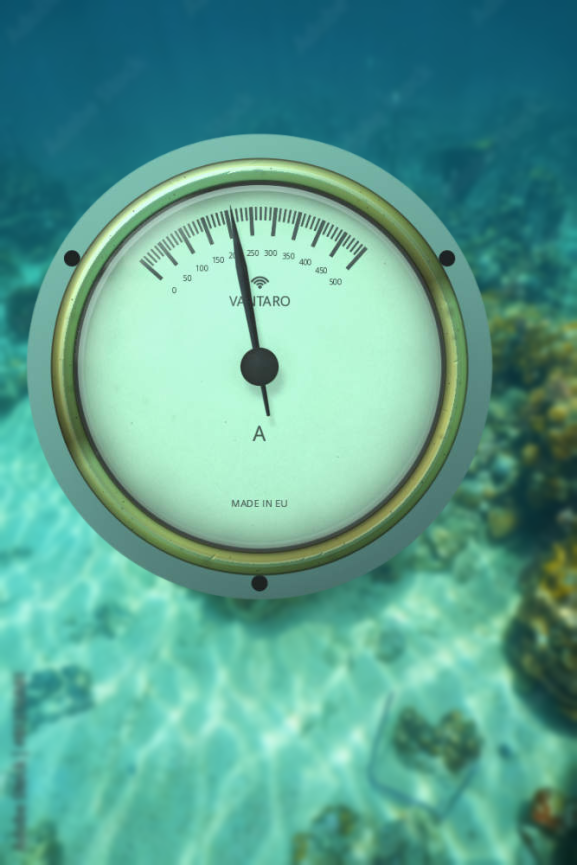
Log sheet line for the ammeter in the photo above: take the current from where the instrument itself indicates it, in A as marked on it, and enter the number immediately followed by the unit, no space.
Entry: 210A
